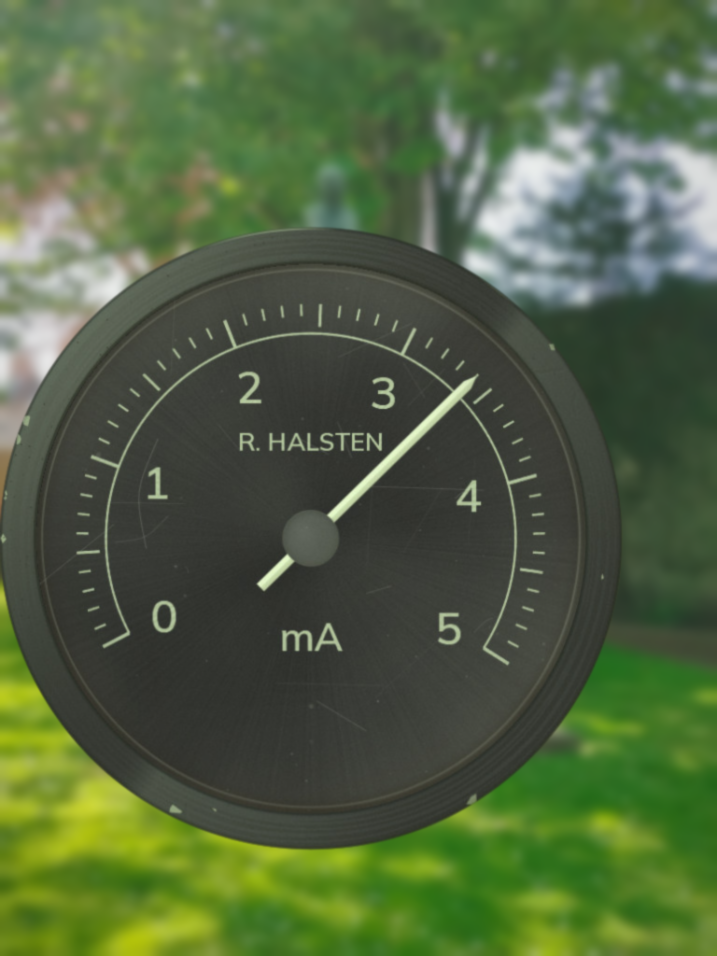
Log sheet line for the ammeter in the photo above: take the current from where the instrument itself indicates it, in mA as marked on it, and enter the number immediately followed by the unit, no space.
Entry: 3.4mA
